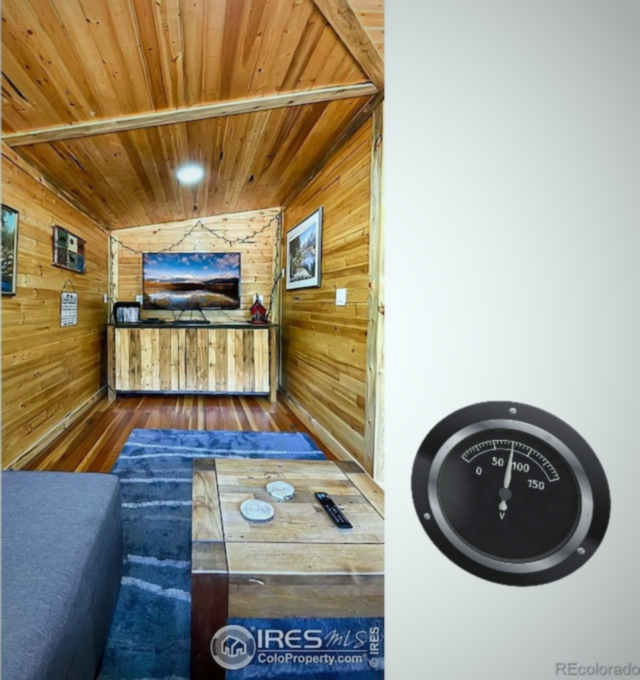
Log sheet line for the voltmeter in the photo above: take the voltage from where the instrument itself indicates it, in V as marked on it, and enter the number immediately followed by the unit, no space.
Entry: 75V
